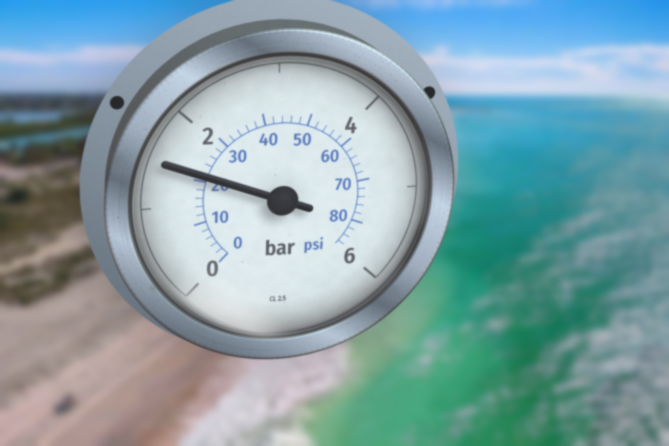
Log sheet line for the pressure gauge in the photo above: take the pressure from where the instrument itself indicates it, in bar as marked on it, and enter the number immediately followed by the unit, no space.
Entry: 1.5bar
